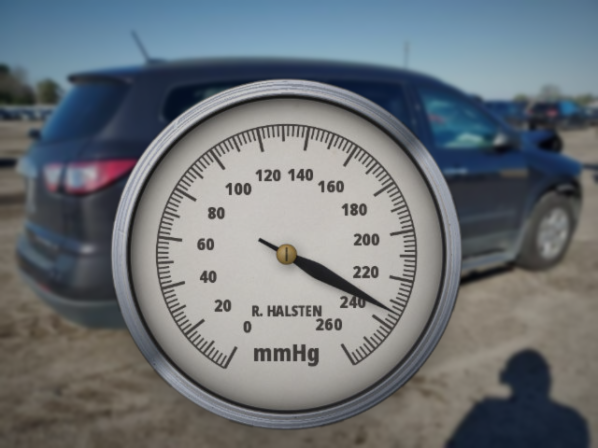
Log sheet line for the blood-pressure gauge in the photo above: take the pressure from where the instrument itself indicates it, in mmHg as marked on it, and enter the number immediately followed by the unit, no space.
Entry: 234mmHg
